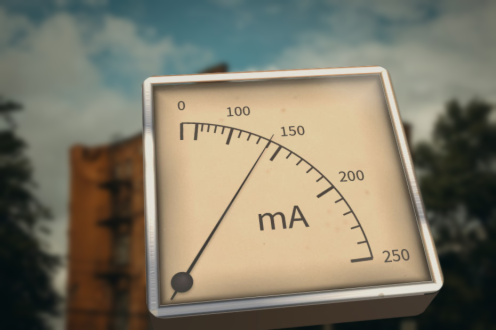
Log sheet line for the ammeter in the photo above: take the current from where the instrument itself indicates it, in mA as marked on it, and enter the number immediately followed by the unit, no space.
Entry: 140mA
